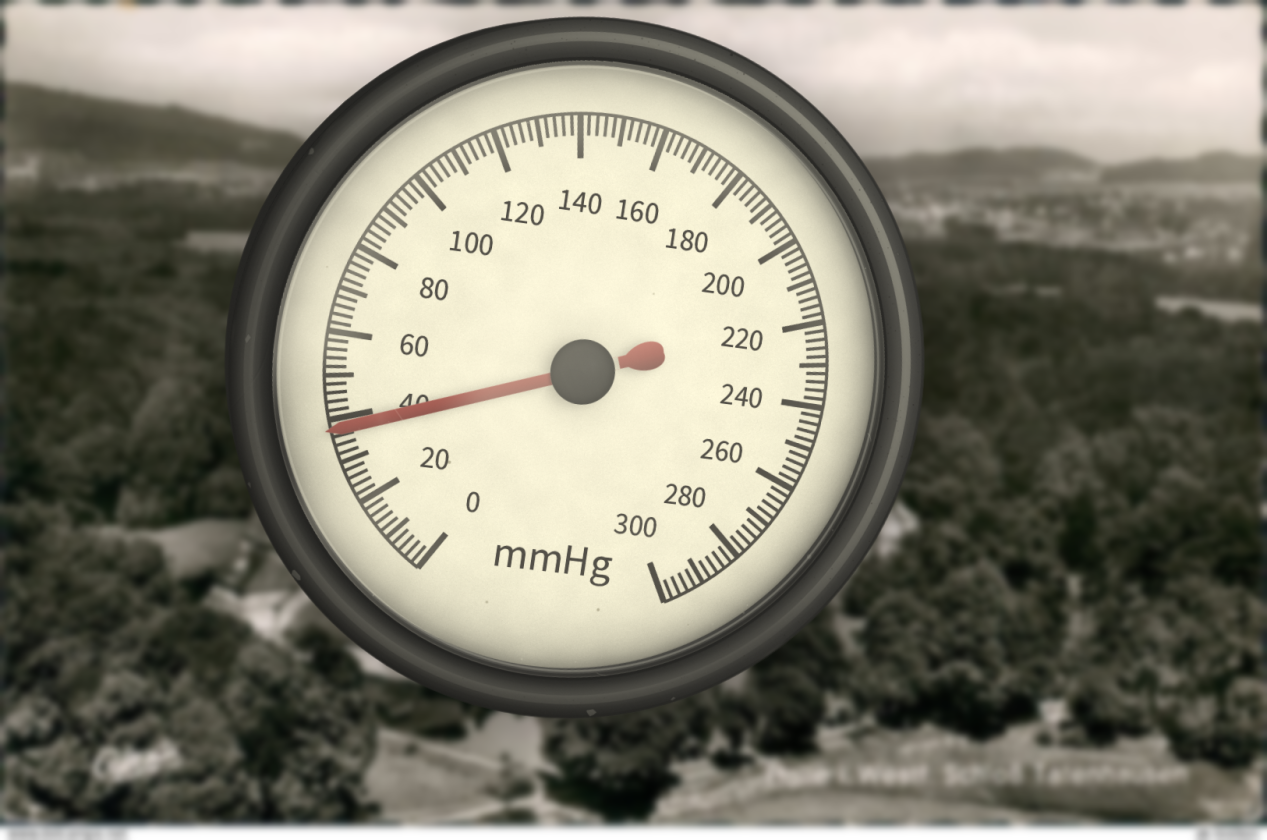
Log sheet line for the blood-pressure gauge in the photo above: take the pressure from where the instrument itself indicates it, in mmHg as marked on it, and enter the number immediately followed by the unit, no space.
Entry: 38mmHg
